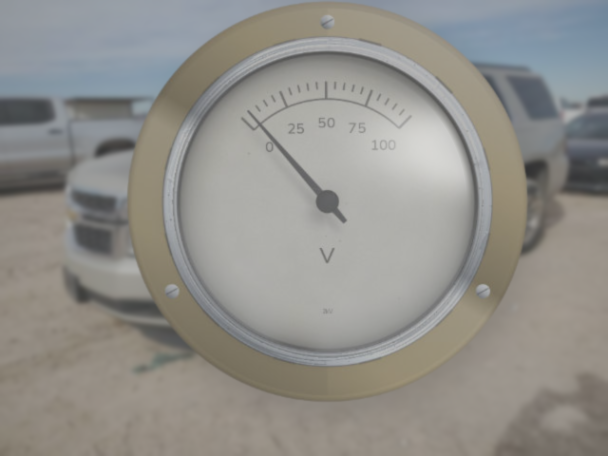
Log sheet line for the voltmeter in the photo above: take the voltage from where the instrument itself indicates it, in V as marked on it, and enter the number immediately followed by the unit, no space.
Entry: 5V
